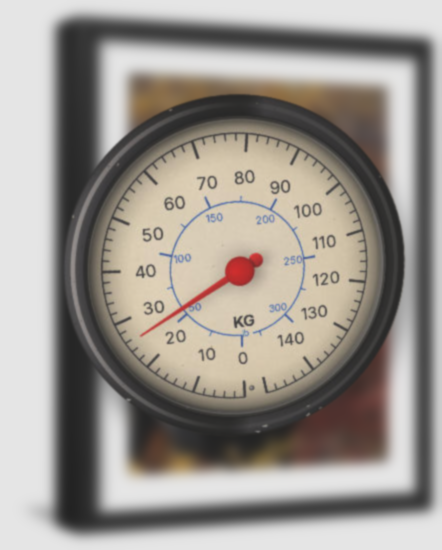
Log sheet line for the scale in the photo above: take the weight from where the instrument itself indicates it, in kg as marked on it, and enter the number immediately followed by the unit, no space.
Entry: 26kg
